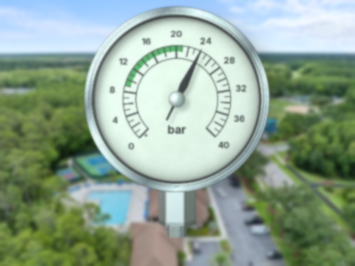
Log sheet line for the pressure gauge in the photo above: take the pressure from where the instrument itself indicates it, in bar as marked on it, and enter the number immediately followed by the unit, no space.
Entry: 24bar
